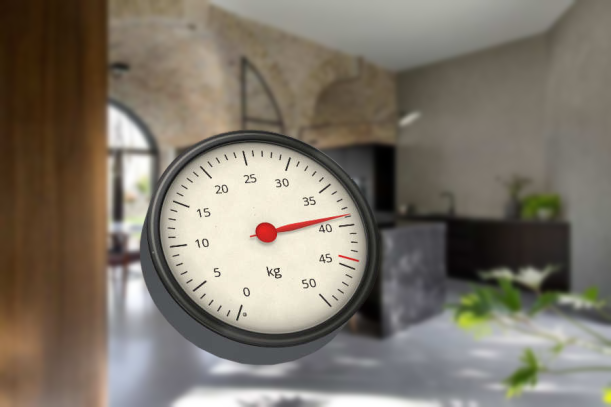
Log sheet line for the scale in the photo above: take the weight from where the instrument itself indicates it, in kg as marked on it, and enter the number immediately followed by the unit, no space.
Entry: 39kg
